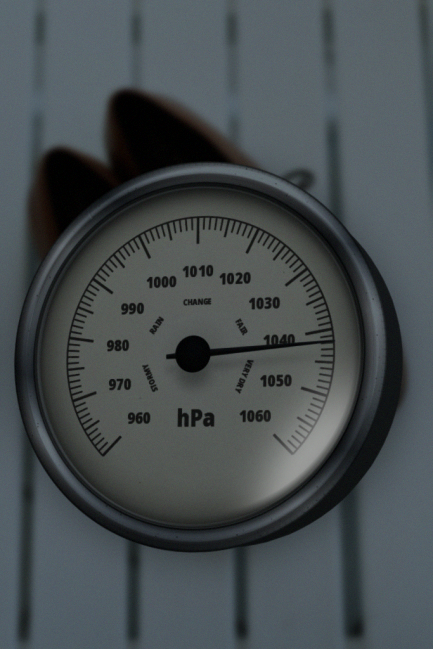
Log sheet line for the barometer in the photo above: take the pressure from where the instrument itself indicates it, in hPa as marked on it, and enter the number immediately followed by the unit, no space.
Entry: 1042hPa
